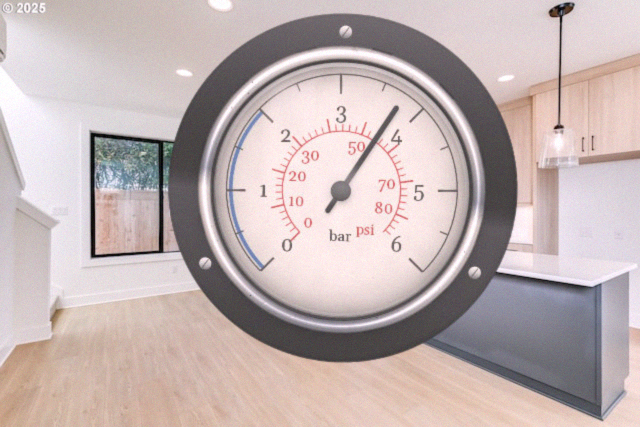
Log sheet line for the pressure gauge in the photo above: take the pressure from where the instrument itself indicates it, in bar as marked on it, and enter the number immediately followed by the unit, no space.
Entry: 3.75bar
